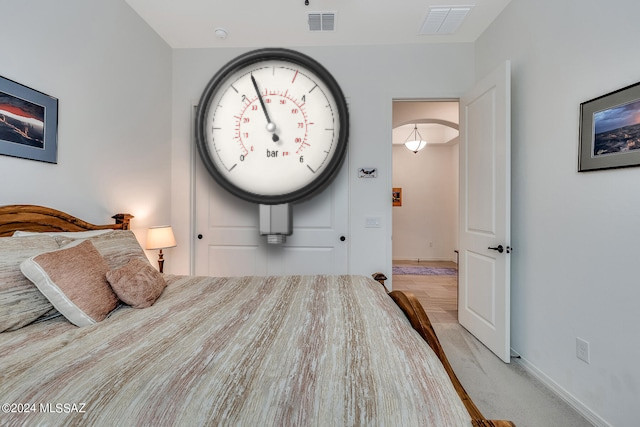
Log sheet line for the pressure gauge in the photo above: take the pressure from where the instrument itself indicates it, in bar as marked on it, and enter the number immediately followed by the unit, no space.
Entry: 2.5bar
